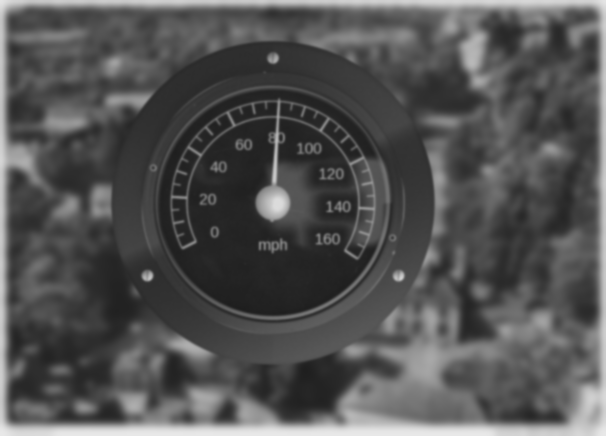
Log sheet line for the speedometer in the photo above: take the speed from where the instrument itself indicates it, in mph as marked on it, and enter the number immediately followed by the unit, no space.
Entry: 80mph
